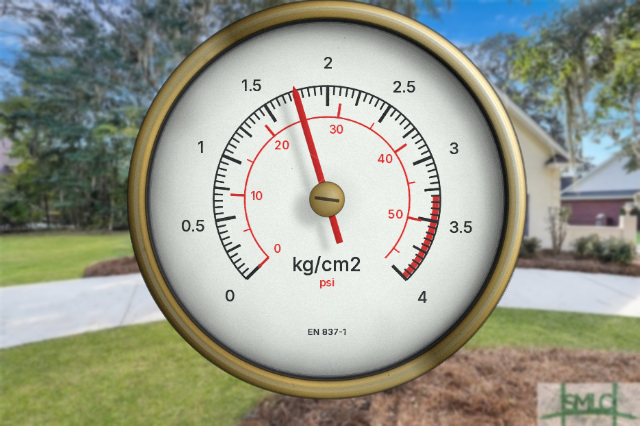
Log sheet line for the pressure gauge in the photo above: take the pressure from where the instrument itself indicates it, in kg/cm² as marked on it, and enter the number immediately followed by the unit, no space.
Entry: 1.75kg/cm²
